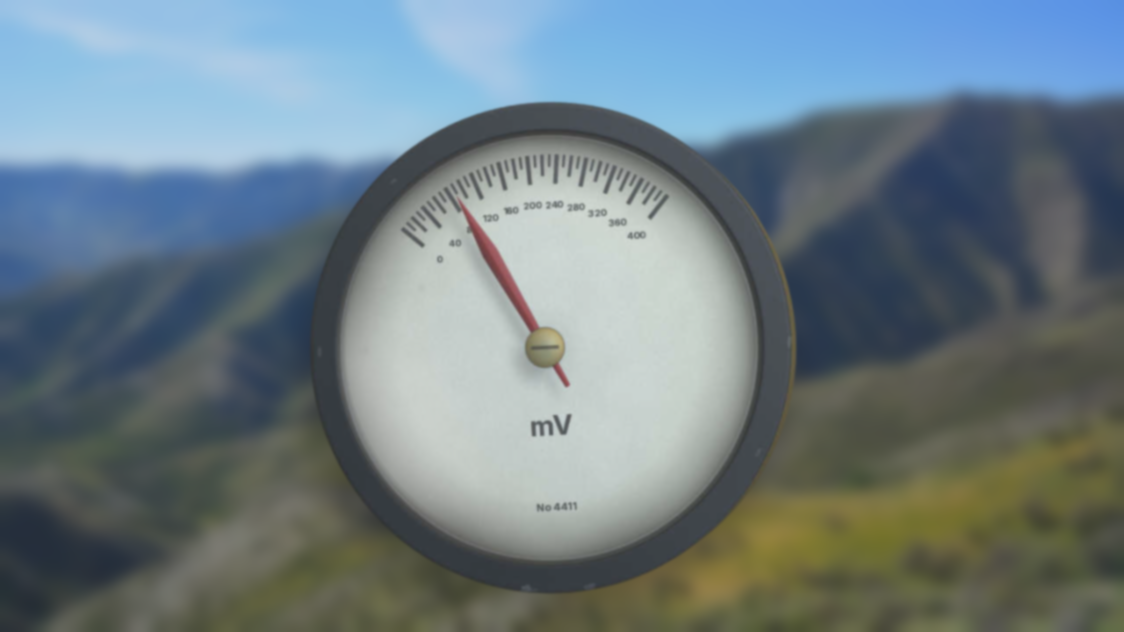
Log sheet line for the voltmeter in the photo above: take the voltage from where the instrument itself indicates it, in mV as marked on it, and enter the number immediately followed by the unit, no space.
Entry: 90mV
